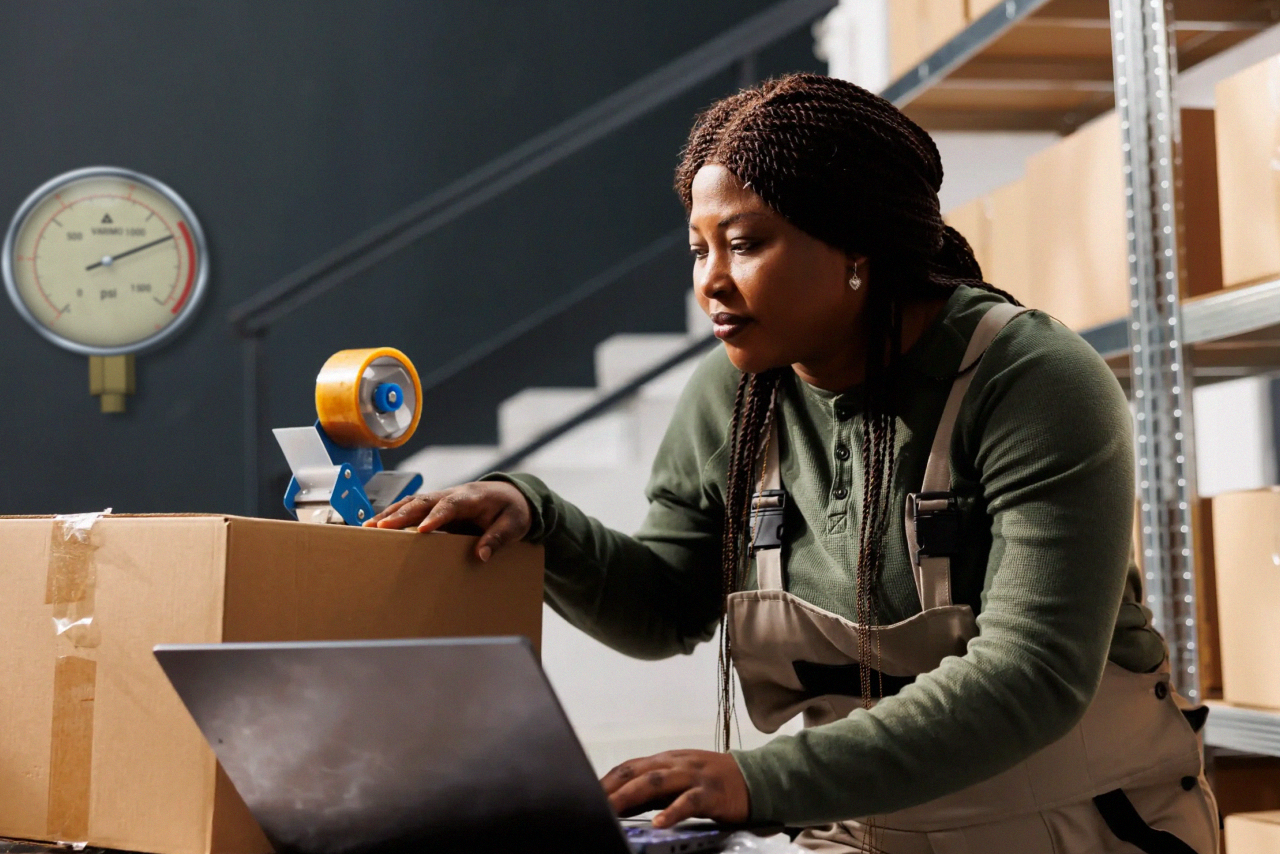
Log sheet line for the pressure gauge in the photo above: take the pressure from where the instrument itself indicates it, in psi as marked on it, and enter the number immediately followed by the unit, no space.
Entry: 1150psi
